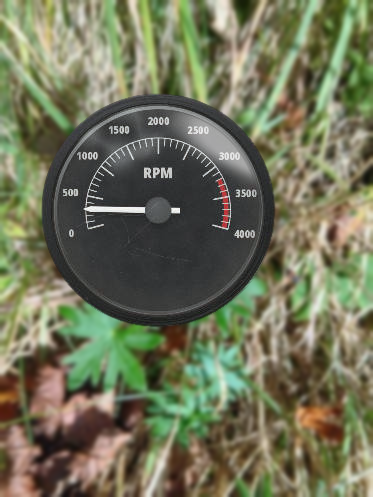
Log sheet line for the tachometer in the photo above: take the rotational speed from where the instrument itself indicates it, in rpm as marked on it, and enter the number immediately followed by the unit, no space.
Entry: 300rpm
